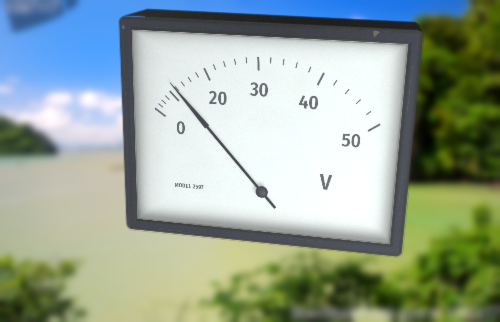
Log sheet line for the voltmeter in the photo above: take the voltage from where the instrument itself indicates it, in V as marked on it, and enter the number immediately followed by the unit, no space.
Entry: 12V
